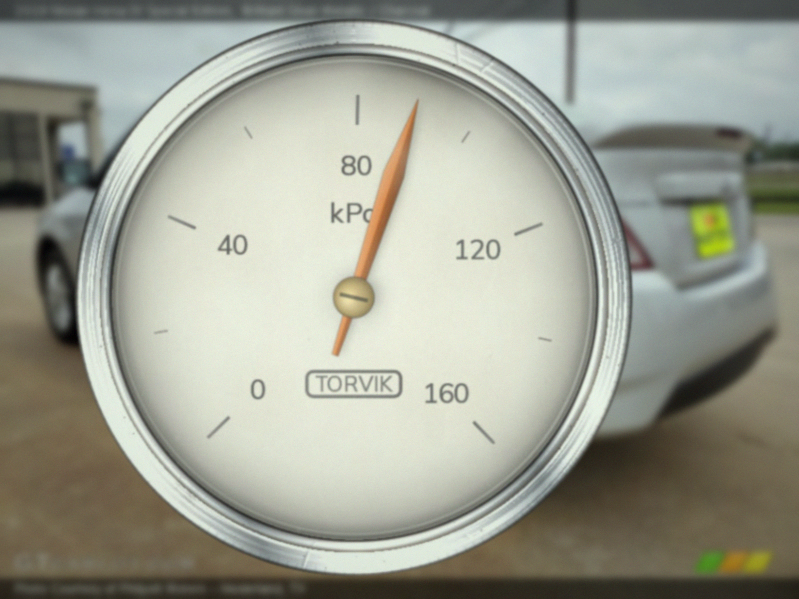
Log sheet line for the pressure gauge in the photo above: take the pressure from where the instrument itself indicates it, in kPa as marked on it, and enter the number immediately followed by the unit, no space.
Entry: 90kPa
